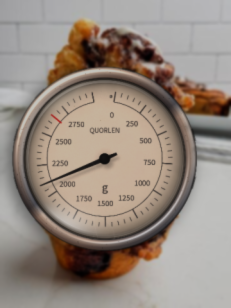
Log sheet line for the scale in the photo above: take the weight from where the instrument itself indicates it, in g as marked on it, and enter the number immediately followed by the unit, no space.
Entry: 2100g
